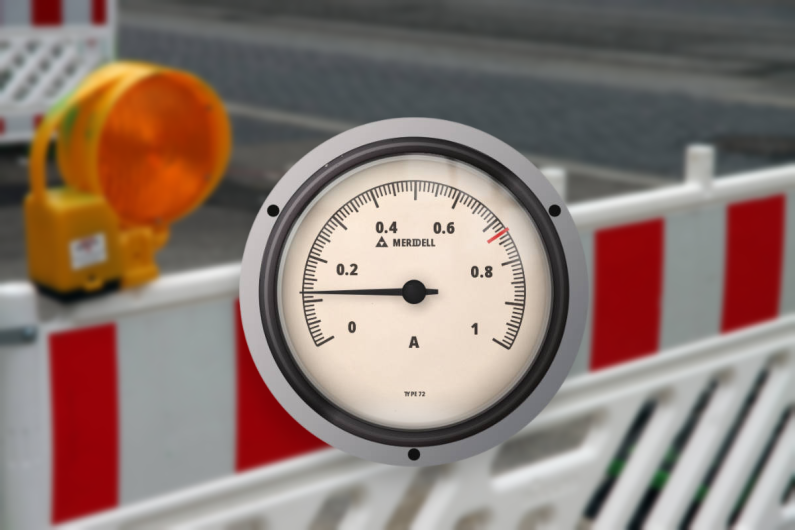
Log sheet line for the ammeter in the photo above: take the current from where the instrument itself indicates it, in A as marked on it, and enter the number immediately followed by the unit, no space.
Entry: 0.12A
